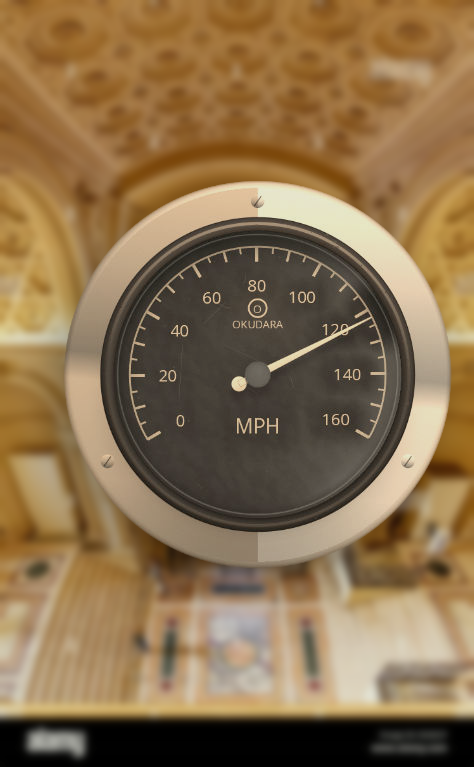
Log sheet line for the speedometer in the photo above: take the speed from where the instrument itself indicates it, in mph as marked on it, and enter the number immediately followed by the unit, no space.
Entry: 122.5mph
